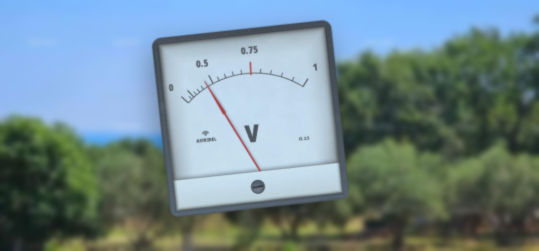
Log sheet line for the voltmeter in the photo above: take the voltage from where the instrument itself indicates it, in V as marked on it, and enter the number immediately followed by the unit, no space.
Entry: 0.45V
